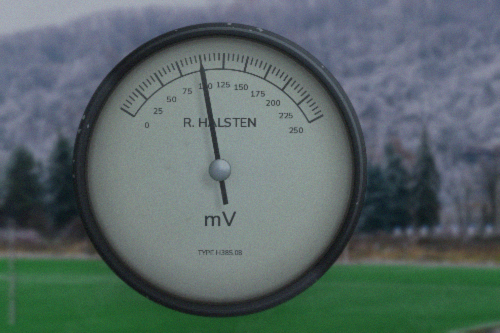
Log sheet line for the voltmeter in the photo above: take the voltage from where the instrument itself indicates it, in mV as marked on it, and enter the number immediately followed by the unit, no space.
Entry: 100mV
